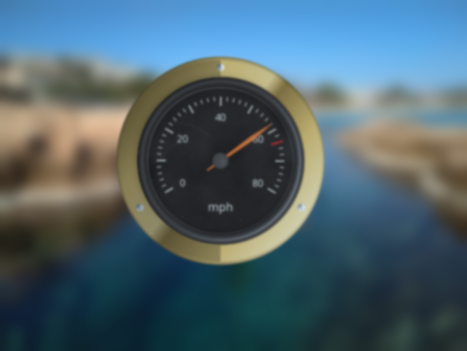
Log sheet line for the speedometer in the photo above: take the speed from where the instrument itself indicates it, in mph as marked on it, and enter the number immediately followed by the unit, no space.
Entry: 58mph
